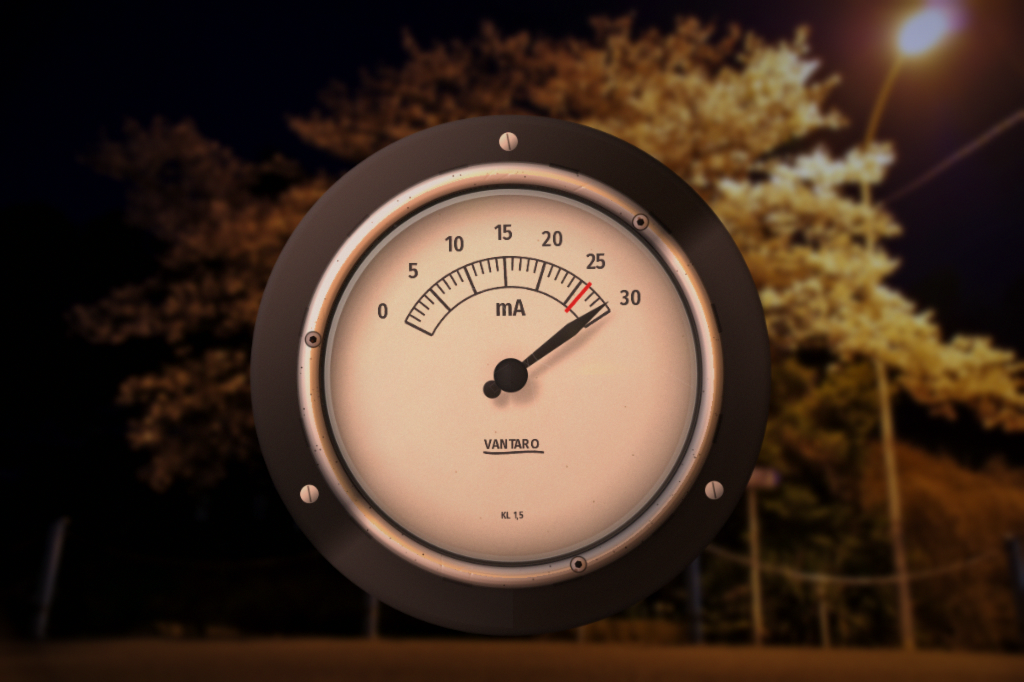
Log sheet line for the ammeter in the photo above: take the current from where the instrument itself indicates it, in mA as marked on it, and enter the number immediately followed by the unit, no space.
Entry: 29mA
